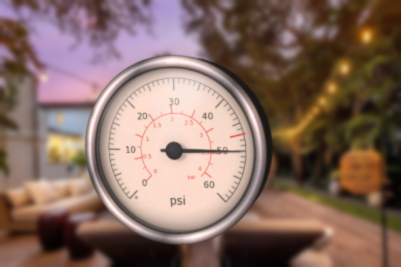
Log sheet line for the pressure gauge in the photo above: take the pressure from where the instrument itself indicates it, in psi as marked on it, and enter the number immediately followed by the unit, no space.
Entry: 50psi
